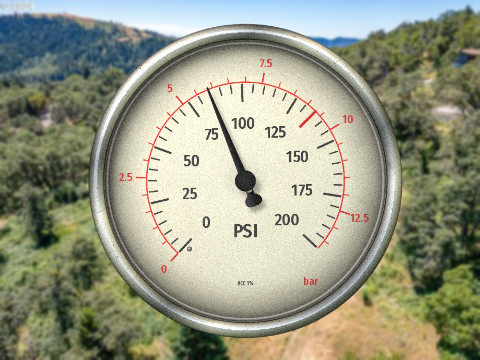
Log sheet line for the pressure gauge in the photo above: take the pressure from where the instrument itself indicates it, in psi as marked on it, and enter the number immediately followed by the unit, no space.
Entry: 85psi
